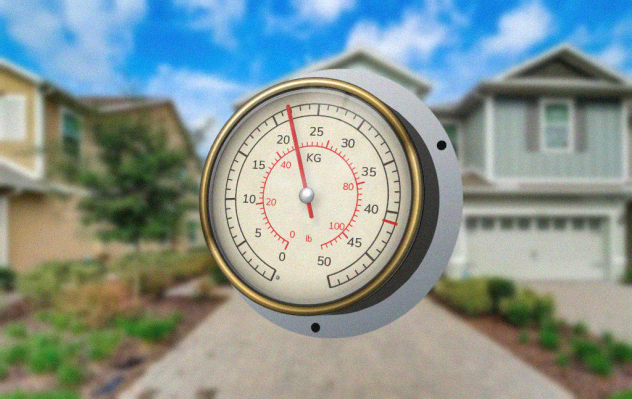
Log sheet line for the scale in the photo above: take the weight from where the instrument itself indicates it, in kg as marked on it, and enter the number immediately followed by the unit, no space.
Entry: 22kg
